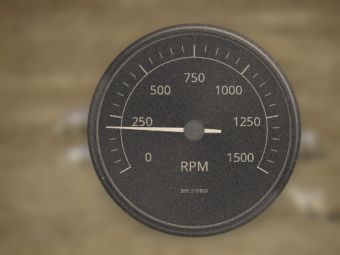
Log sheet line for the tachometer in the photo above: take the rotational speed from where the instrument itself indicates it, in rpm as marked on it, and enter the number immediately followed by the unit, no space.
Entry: 200rpm
